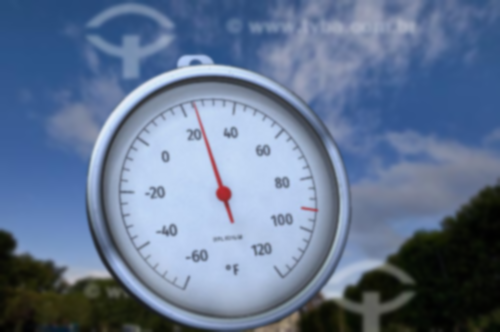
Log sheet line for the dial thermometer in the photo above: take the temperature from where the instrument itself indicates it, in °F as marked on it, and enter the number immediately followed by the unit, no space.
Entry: 24°F
